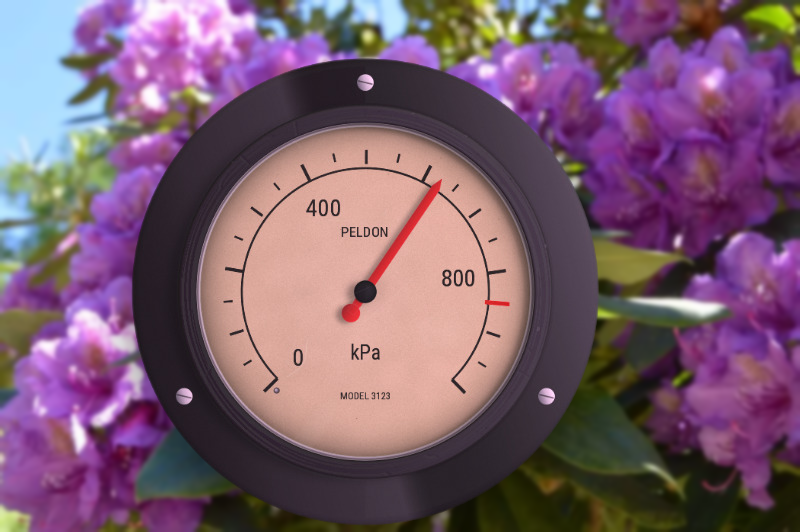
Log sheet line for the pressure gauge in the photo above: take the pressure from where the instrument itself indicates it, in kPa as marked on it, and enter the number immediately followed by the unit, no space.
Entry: 625kPa
